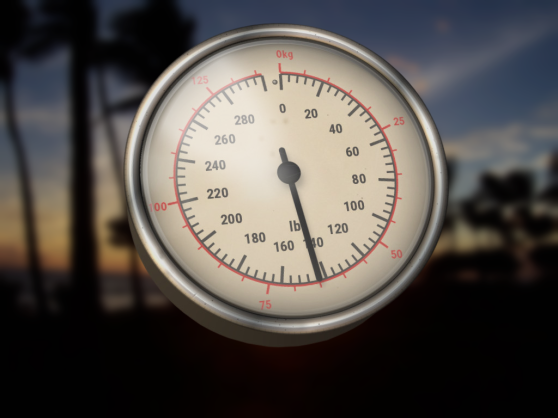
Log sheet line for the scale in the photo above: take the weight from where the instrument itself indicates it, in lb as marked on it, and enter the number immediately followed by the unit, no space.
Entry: 144lb
